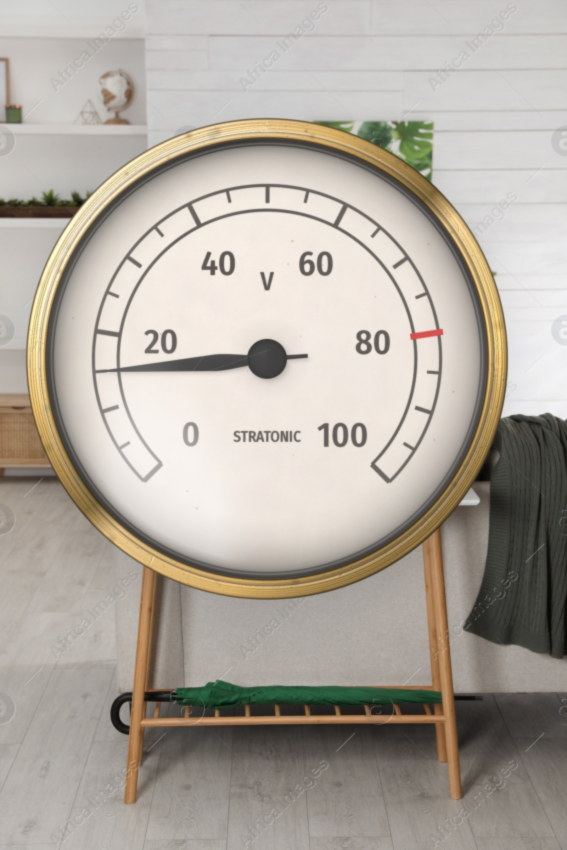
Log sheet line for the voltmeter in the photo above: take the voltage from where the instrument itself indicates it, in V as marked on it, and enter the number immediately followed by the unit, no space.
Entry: 15V
